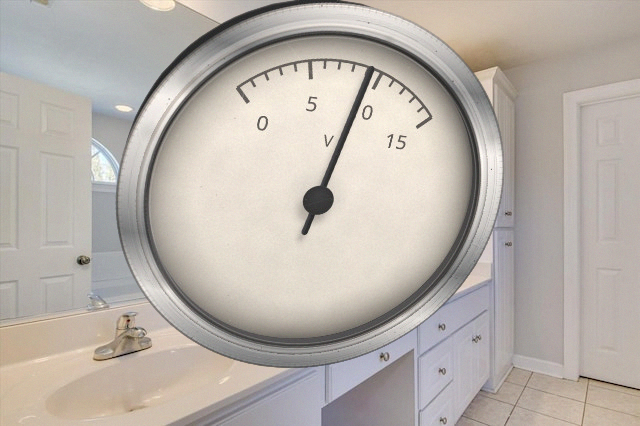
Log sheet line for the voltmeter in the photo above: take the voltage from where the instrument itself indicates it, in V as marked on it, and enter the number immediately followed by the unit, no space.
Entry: 9V
